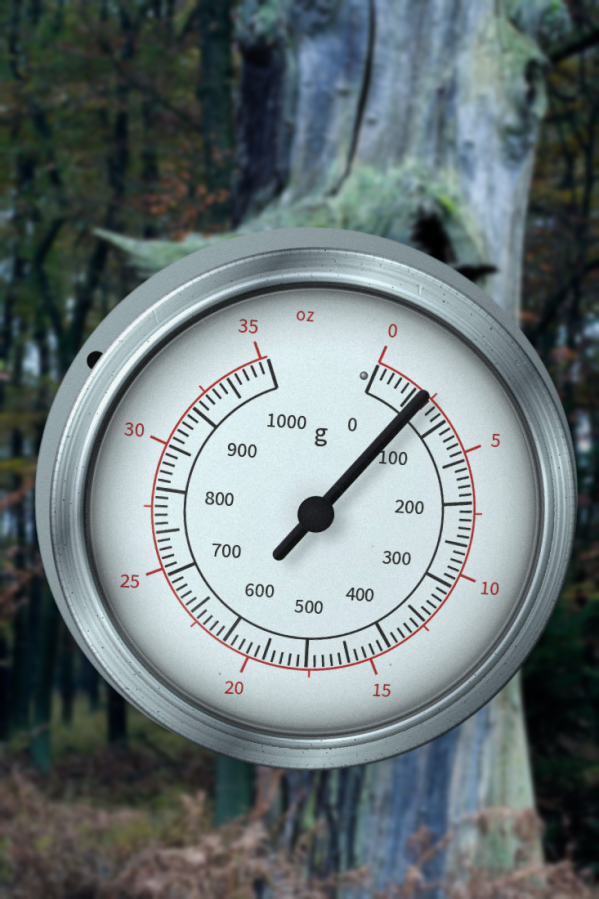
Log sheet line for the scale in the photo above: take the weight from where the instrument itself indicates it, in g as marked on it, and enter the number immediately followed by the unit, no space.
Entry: 60g
